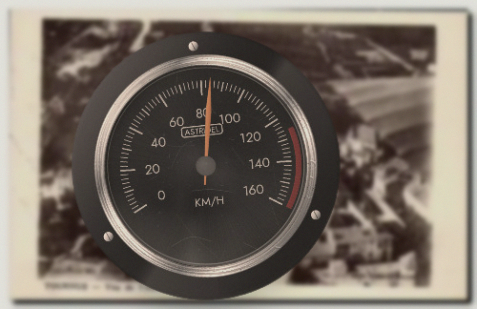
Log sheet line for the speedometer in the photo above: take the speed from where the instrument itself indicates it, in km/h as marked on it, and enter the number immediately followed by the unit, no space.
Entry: 84km/h
